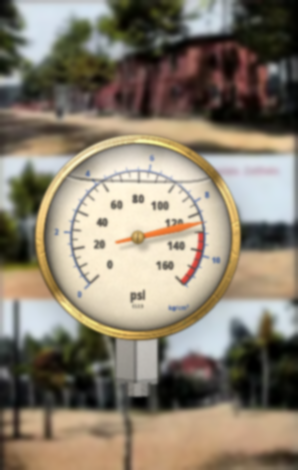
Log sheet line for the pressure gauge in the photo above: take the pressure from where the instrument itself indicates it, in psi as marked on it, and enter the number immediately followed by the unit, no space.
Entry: 125psi
